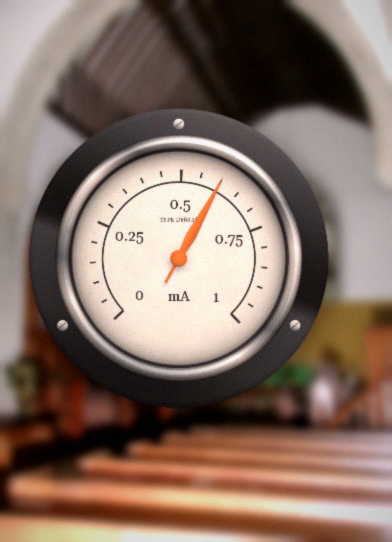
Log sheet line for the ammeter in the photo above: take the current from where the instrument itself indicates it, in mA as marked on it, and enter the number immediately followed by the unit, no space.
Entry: 0.6mA
